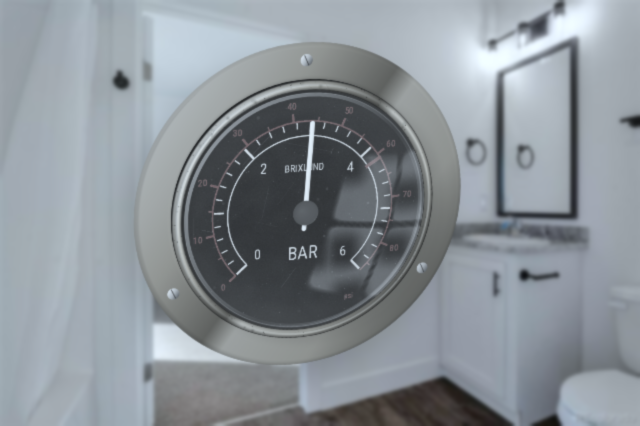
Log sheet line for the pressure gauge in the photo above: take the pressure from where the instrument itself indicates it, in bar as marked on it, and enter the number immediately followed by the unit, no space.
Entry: 3bar
